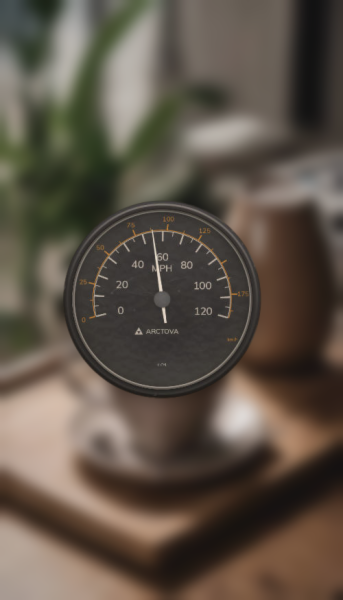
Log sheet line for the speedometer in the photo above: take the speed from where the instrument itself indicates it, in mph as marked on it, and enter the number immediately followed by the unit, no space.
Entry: 55mph
